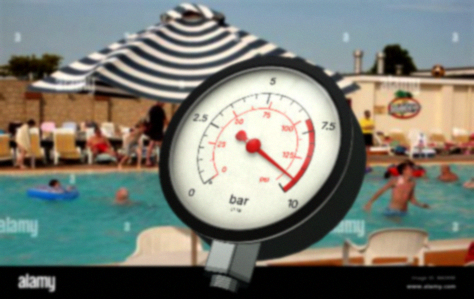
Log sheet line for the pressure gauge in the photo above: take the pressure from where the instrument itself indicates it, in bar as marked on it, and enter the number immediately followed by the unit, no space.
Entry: 9.5bar
